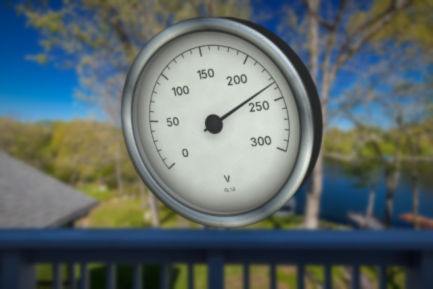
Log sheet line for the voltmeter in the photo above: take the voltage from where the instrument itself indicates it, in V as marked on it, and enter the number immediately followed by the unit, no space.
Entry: 235V
